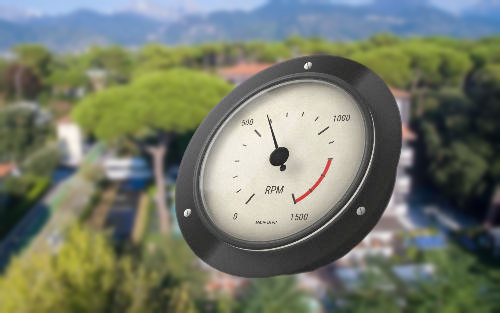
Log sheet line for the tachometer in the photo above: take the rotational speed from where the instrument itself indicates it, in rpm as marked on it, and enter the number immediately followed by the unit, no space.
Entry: 600rpm
